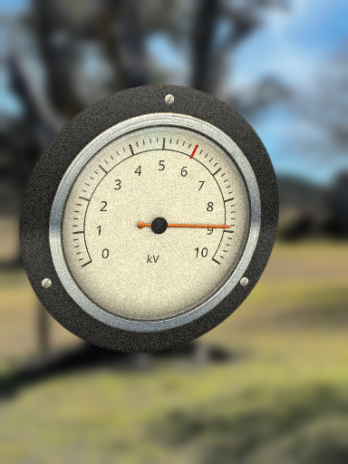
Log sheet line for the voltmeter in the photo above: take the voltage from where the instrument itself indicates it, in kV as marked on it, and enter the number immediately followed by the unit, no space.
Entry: 8.8kV
